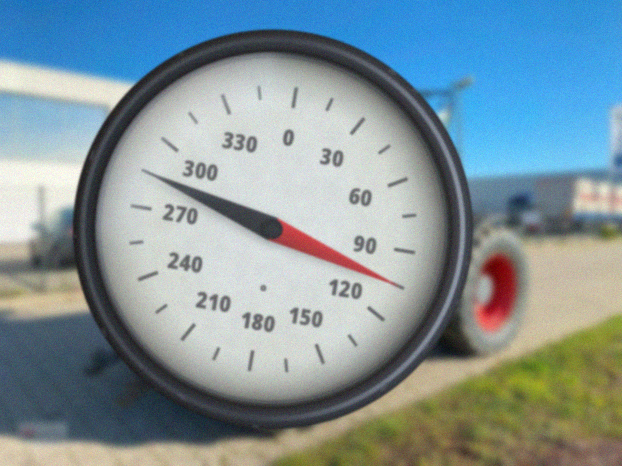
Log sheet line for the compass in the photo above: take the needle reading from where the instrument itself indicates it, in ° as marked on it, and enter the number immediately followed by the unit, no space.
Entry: 105°
